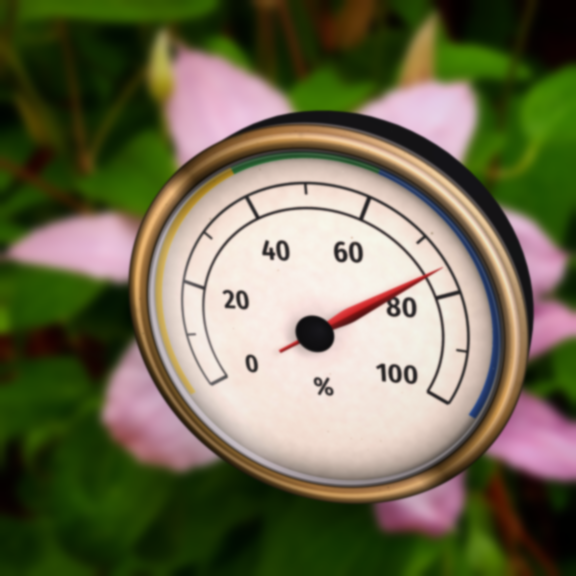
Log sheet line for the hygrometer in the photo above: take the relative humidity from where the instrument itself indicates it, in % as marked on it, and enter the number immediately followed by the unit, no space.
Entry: 75%
